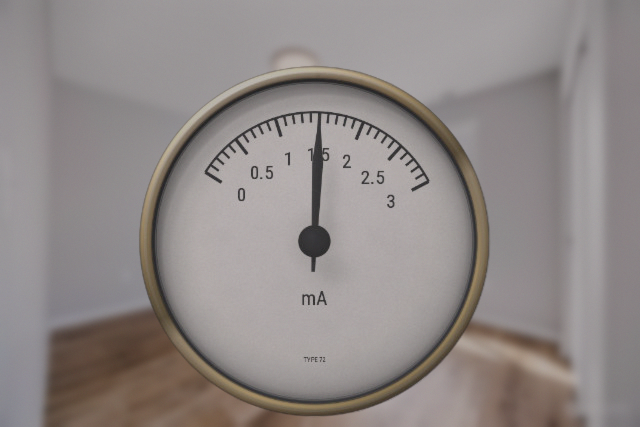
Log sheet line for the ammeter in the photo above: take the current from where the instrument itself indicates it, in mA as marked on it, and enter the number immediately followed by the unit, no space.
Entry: 1.5mA
